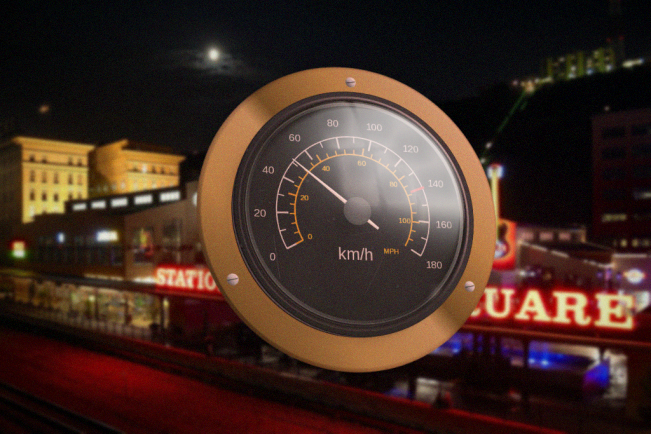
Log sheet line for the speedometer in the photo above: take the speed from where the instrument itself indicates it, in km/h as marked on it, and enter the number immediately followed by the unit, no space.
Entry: 50km/h
